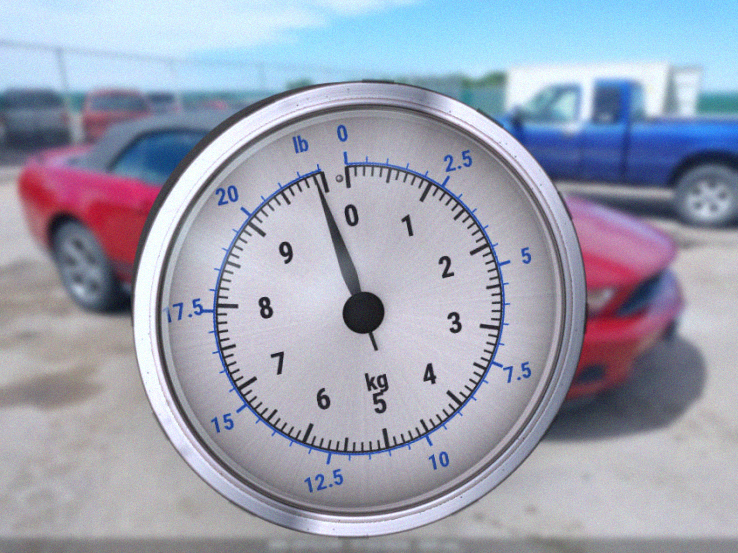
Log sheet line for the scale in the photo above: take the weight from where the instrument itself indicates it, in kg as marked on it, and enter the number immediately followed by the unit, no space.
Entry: 9.9kg
